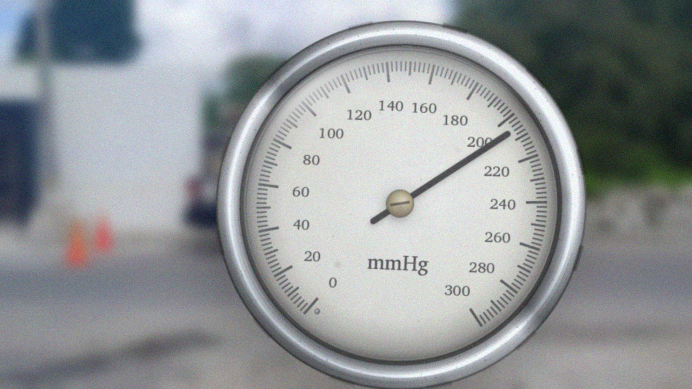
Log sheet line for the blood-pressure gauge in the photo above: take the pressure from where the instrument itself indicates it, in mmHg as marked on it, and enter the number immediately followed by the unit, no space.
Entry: 206mmHg
